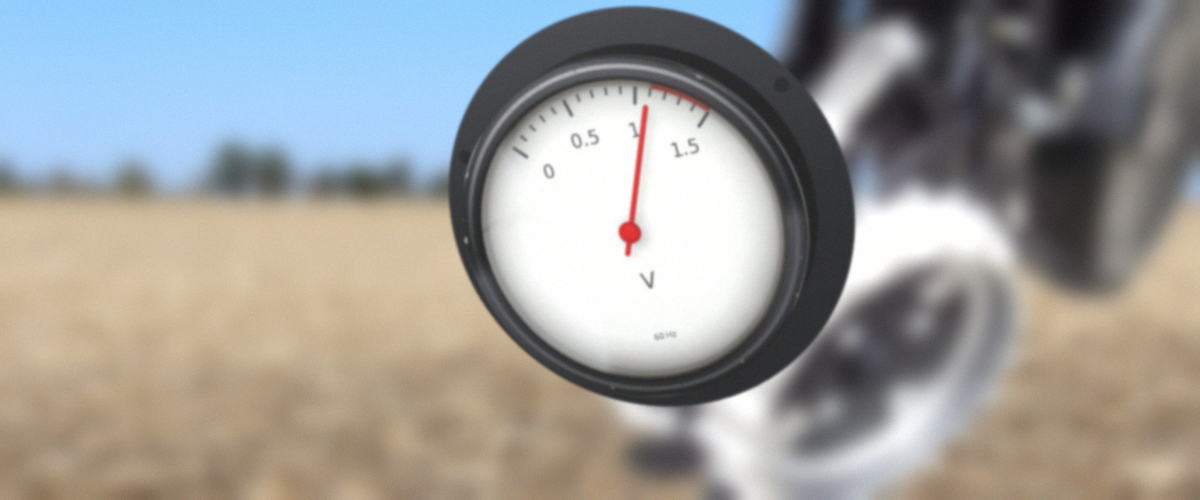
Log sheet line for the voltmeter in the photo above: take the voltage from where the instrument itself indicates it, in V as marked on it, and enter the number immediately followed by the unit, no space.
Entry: 1.1V
